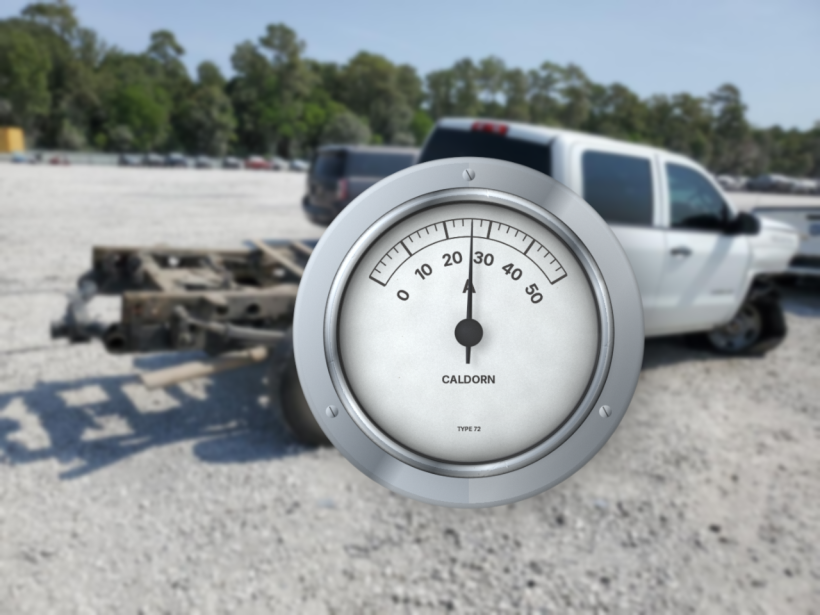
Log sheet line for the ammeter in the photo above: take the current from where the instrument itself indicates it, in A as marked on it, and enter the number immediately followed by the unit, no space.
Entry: 26A
